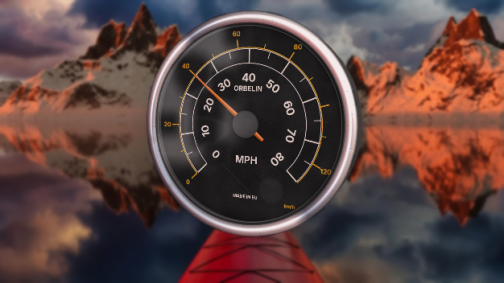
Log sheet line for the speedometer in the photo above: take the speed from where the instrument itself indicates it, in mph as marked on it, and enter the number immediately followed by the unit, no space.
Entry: 25mph
